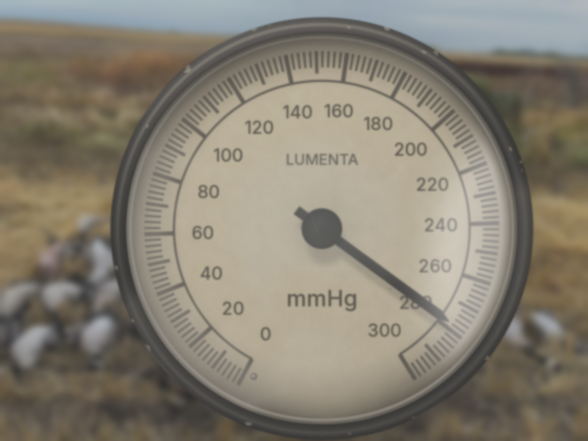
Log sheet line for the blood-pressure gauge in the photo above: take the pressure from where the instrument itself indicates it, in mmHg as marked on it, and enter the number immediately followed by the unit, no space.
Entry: 278mmHg
